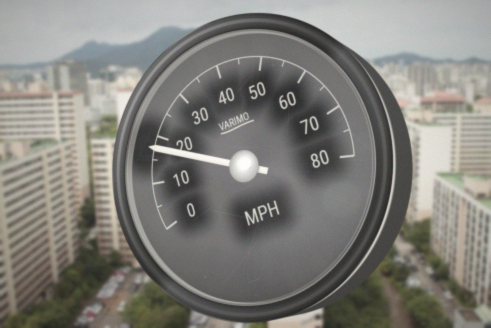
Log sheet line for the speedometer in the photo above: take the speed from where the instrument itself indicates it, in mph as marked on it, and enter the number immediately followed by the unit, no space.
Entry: 17.5mph
